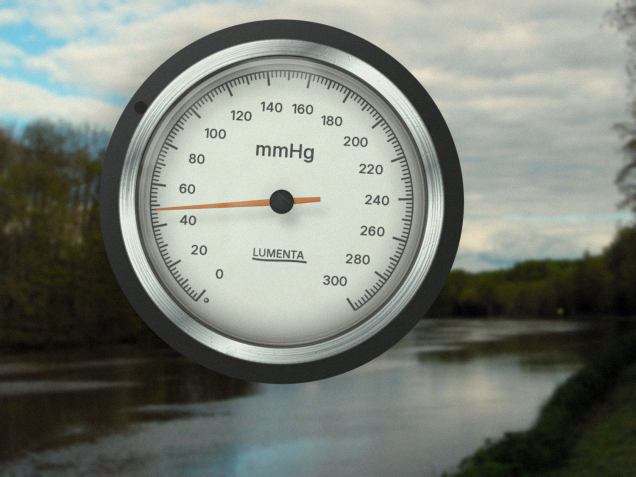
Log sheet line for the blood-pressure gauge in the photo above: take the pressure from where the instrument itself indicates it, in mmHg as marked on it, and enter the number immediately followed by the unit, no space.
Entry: 48mmHg
